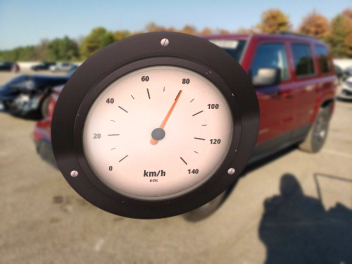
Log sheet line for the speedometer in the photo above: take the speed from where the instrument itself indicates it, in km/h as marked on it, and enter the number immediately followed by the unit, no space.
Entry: 80km/h
